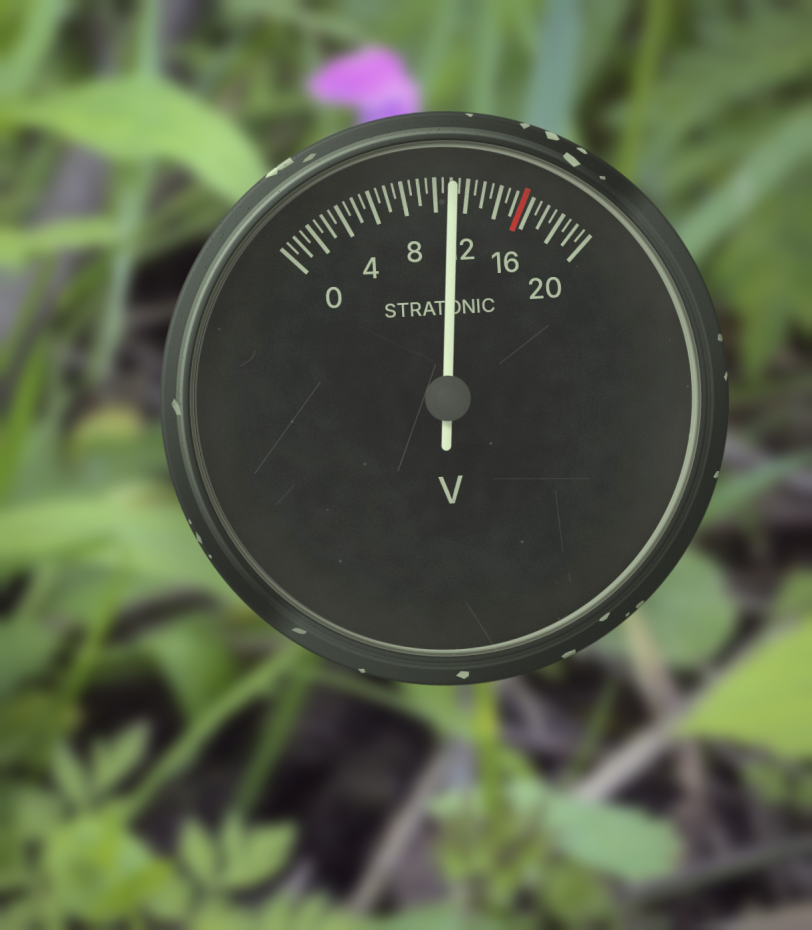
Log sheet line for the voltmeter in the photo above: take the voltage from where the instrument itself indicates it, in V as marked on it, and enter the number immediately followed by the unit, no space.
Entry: 11V
